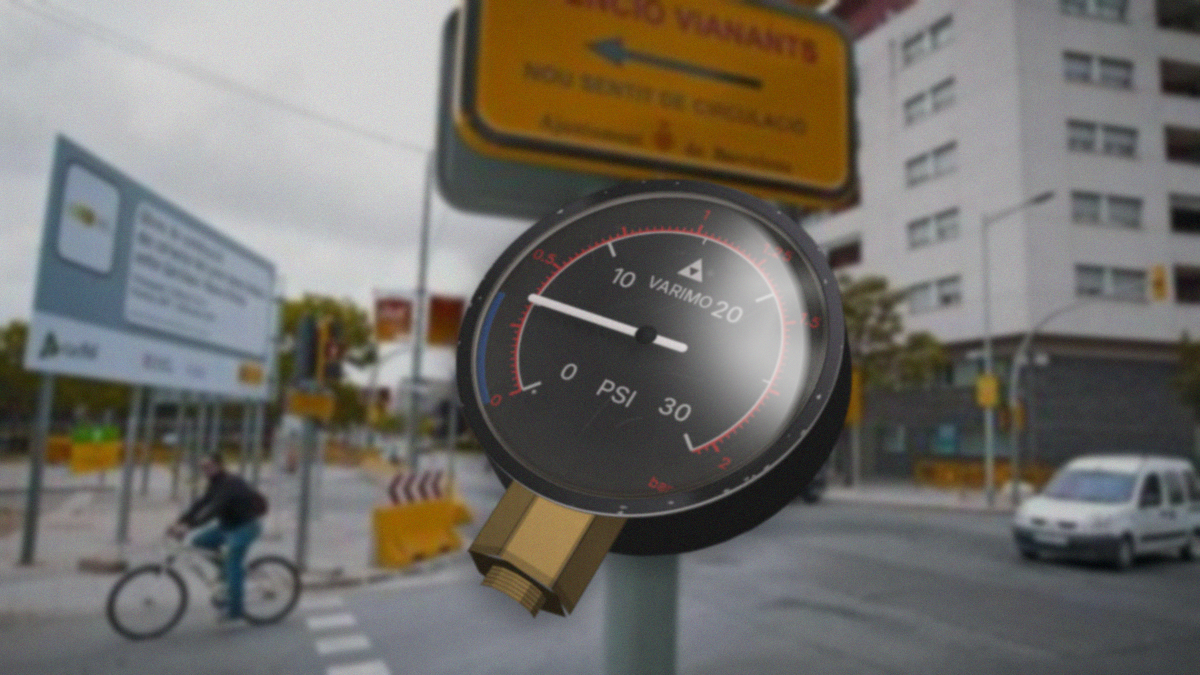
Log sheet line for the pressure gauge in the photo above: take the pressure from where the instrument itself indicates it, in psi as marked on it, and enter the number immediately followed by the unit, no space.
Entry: 5psi
